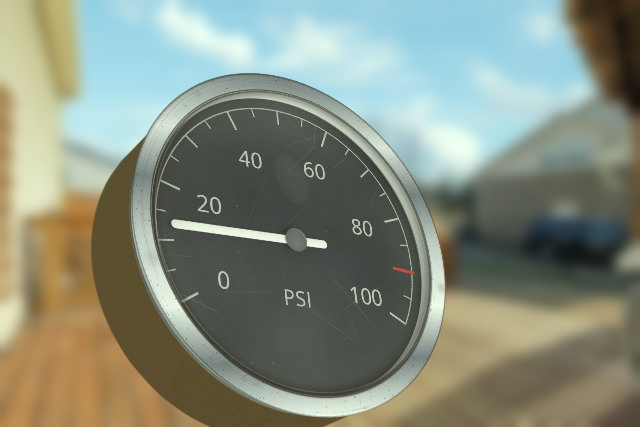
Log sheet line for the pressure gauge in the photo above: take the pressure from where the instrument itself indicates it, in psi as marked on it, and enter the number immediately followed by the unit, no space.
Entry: 12.5psi
